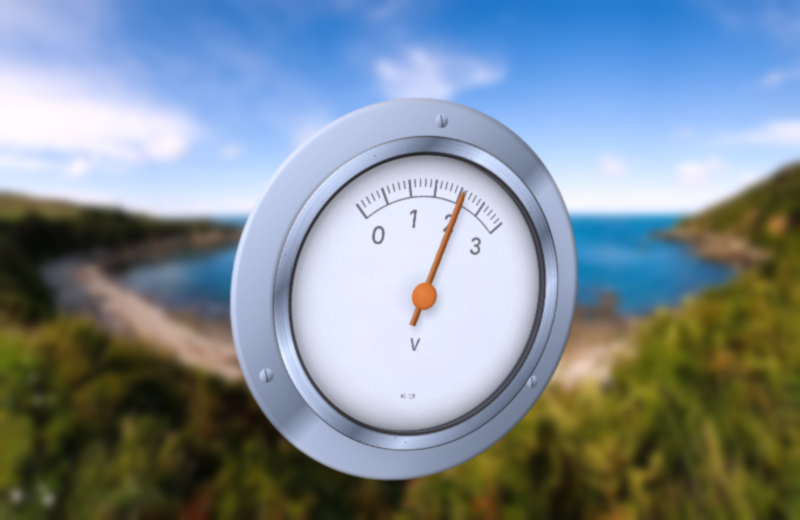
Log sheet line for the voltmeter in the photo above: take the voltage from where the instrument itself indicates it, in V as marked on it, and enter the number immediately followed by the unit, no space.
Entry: 2V
